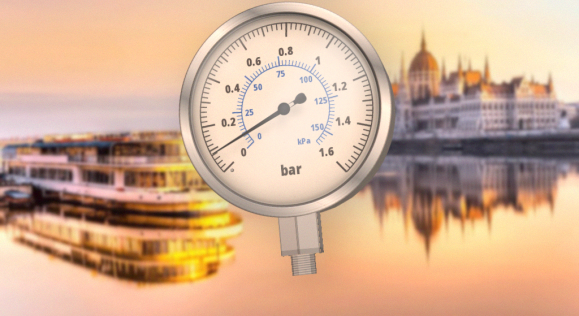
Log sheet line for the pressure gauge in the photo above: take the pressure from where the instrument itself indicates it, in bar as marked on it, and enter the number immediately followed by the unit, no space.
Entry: 0.08bar
